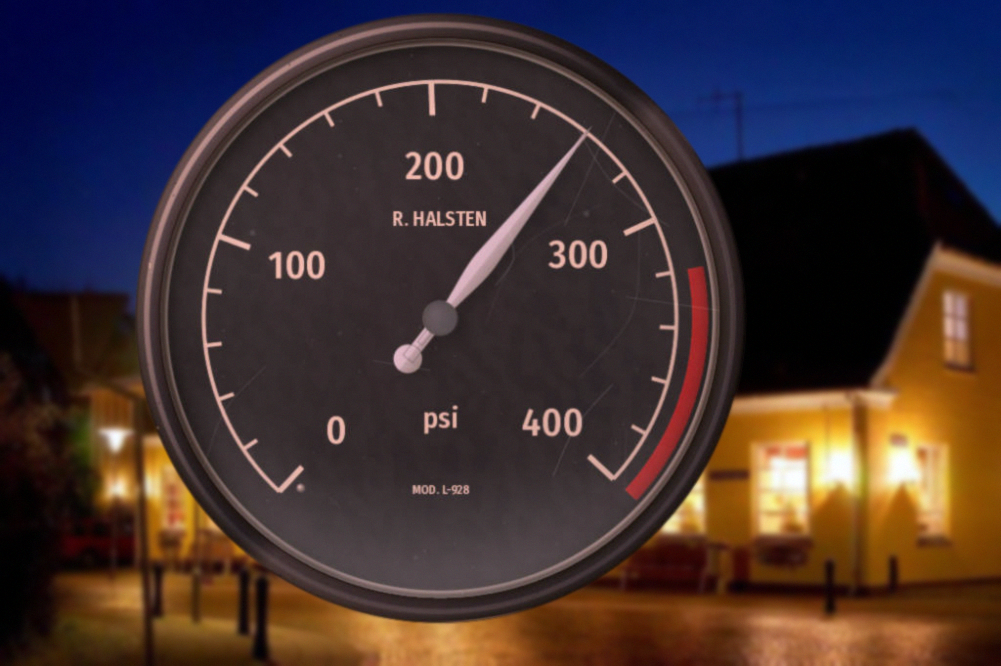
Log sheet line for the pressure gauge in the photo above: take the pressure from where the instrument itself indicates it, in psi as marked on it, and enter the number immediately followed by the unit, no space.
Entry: 260psi
